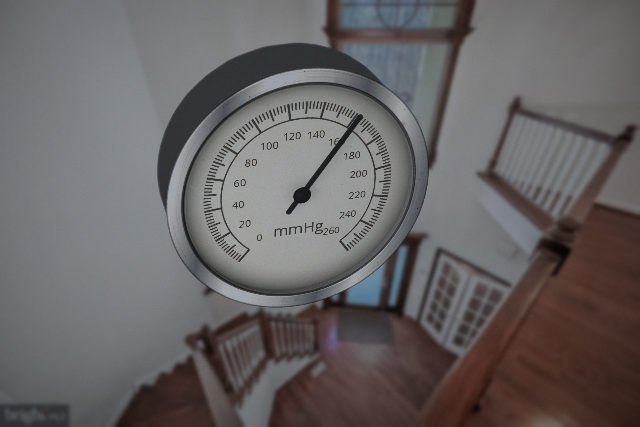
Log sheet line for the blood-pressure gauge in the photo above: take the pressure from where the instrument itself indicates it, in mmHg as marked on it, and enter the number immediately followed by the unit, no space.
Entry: 160mmHg
